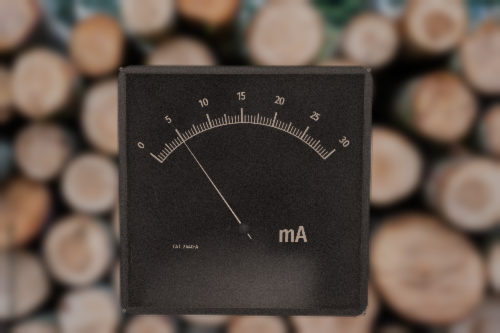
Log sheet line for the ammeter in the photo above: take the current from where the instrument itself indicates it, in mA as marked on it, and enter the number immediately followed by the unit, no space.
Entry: 5mA
